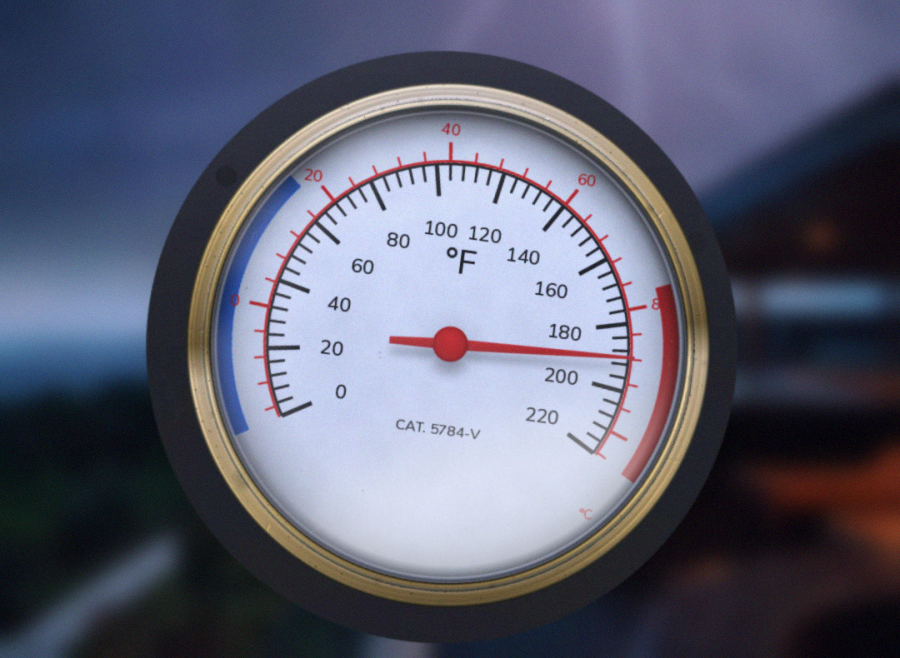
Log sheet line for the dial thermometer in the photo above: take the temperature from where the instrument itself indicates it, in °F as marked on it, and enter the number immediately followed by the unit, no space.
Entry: 190°F
